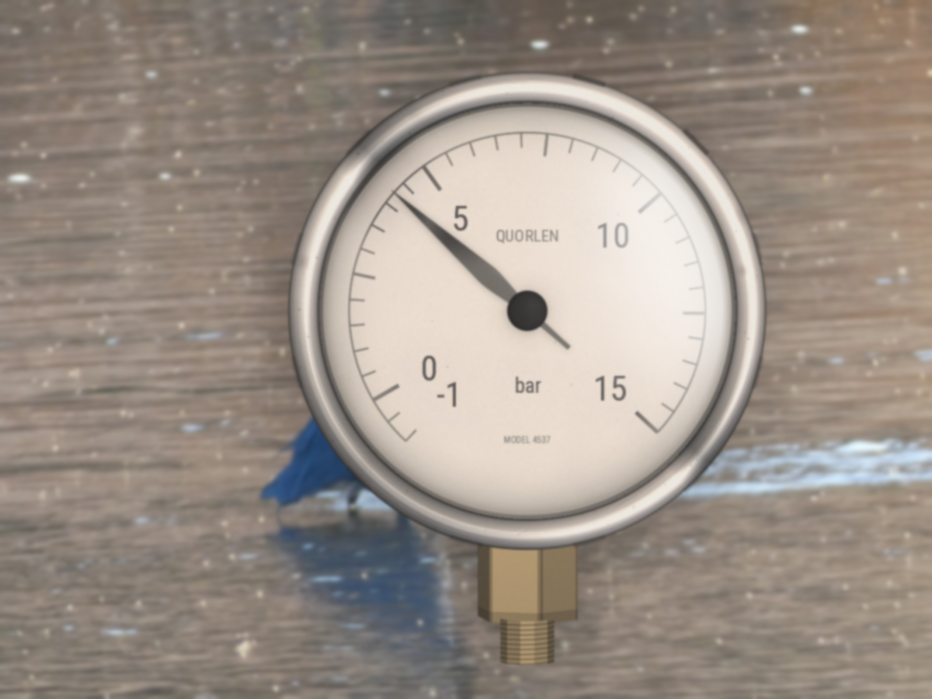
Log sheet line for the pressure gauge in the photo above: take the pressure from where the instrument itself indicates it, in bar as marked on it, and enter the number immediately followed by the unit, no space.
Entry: 4.25bar
